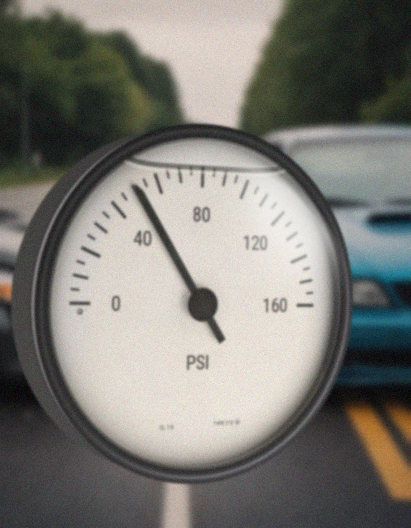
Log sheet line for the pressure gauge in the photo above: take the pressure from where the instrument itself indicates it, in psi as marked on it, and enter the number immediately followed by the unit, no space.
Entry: 50psi
